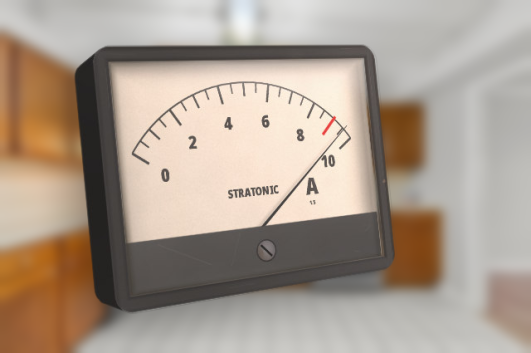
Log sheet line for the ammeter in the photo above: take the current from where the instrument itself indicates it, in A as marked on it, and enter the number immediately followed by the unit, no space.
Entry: 9.5A
